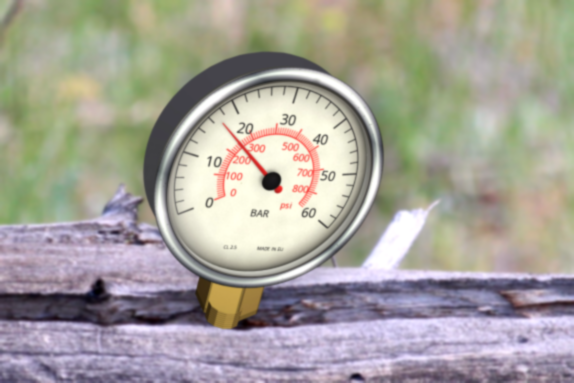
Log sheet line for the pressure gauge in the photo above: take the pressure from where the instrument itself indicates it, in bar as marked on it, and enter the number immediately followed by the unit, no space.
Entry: 17bar
